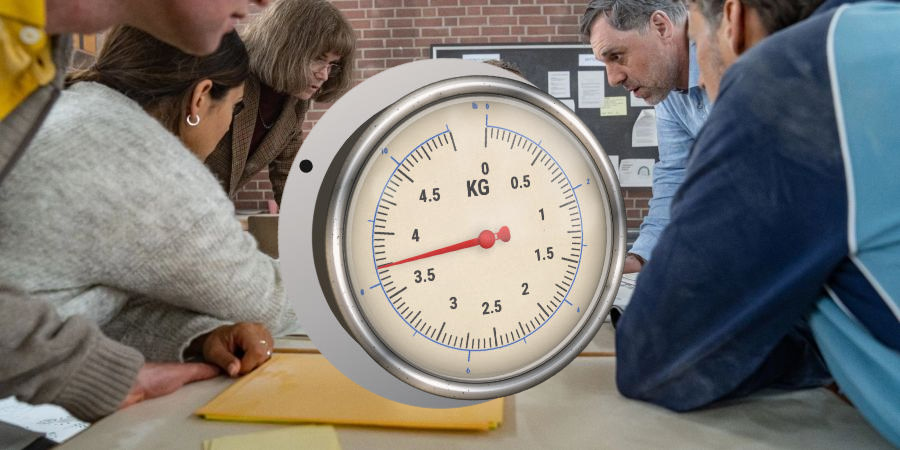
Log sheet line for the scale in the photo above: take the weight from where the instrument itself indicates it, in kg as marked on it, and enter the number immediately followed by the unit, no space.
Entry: 3.75kg
